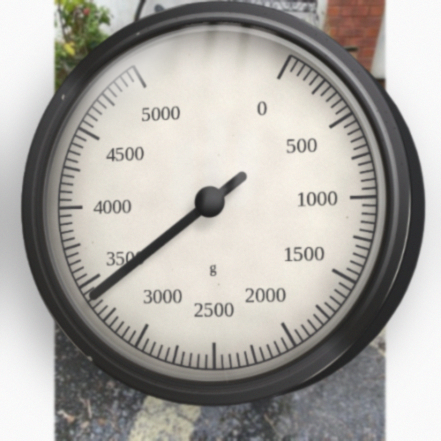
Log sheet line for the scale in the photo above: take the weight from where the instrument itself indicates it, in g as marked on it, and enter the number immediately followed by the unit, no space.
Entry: 3400g
